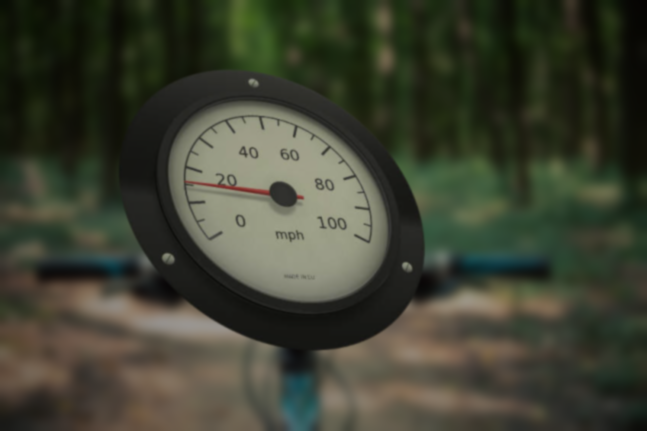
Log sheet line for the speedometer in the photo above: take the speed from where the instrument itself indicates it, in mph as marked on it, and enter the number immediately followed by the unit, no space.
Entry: 15mph
